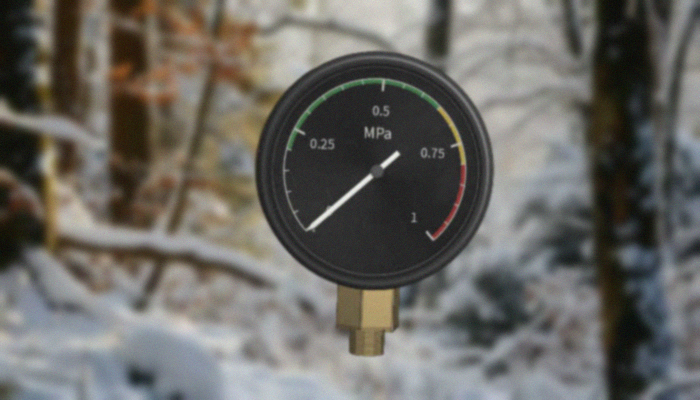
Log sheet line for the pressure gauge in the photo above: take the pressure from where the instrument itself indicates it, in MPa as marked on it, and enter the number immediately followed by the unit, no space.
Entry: 0MPa
